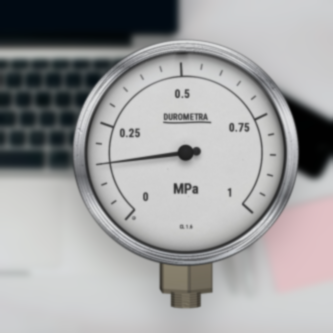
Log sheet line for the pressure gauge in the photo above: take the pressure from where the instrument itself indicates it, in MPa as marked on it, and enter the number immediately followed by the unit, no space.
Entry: 0.15MPa
